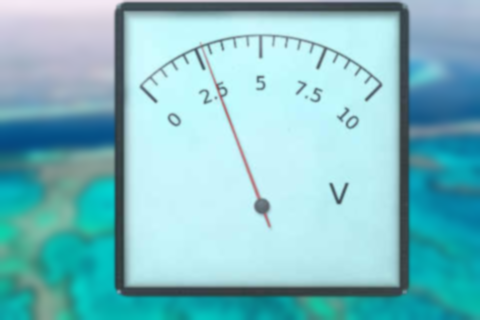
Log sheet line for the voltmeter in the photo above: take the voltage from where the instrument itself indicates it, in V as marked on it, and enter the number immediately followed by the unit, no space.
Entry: 2.75V
